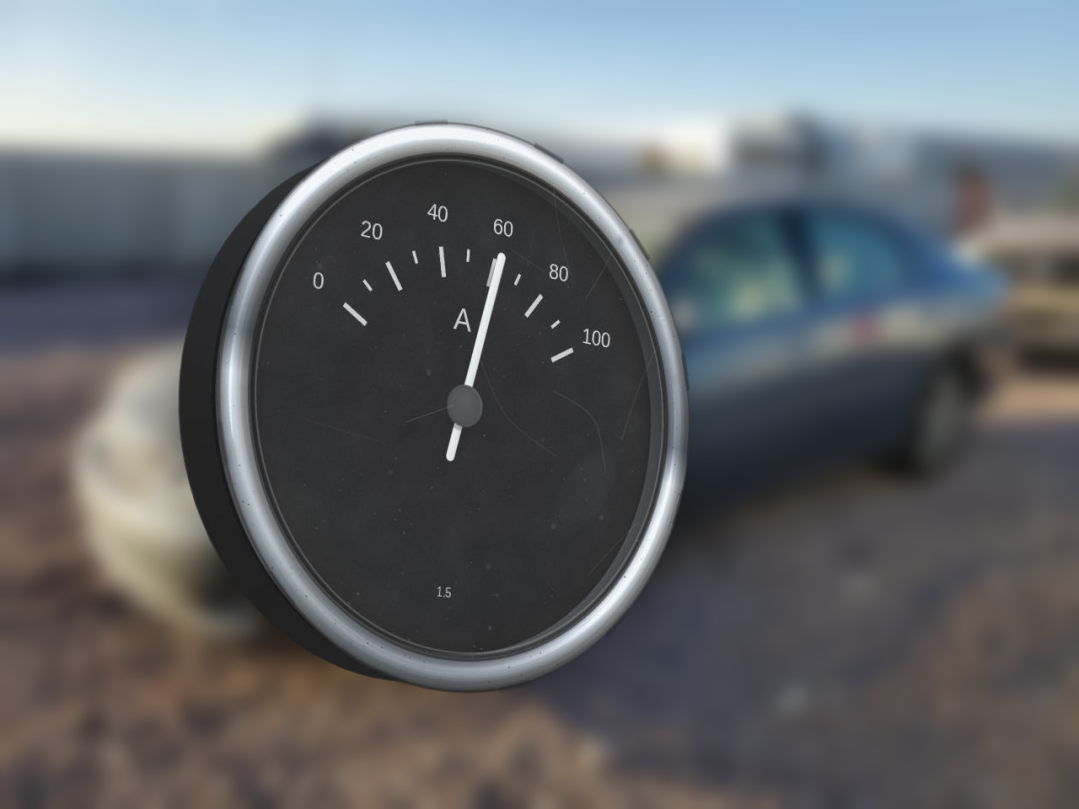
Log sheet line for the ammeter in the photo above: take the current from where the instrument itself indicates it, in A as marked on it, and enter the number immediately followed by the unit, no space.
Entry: 60A
